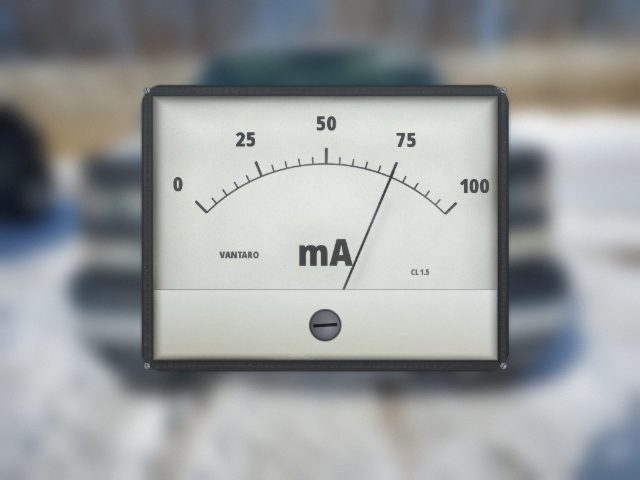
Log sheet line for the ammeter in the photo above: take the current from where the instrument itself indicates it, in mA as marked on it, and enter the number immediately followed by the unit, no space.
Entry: 75mA
